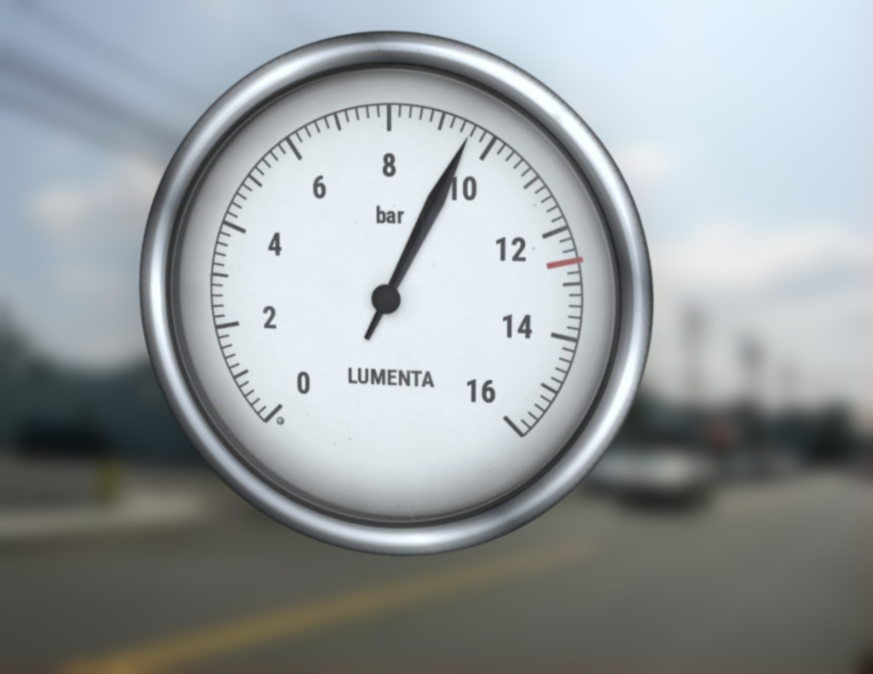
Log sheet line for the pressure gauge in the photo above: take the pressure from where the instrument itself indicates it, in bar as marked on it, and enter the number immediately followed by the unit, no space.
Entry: 9.6bar
